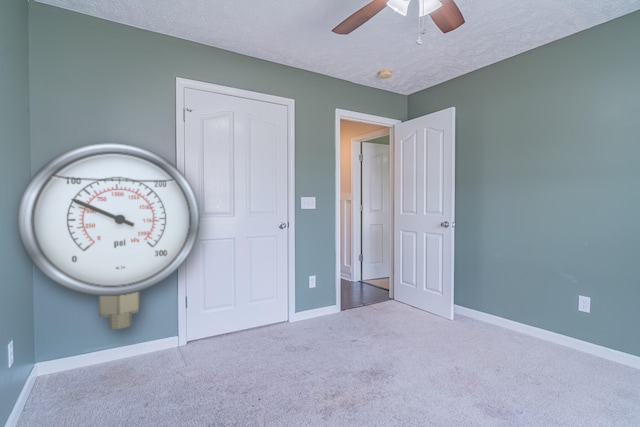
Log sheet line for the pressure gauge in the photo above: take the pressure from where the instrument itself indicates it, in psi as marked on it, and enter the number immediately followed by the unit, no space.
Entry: 80psi
